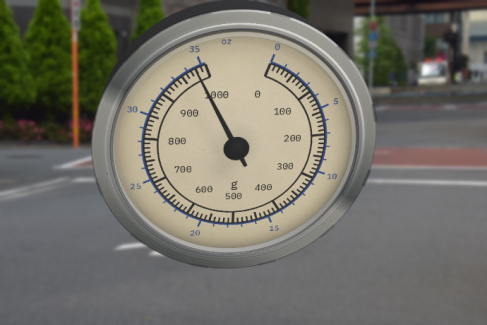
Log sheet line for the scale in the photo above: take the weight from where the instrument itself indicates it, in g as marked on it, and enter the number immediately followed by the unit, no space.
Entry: 980g
